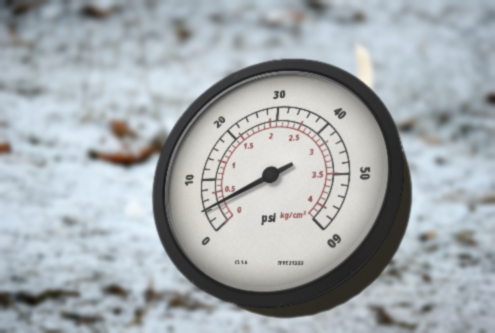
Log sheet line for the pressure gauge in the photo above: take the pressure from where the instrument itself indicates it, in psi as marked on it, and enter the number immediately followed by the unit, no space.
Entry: 4psi
